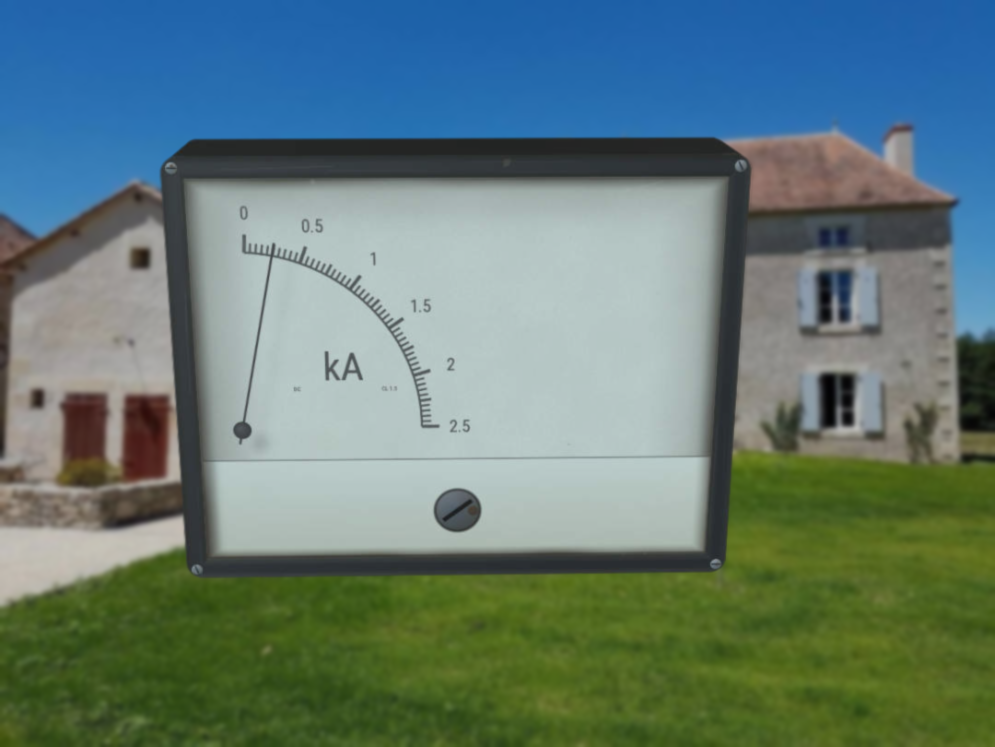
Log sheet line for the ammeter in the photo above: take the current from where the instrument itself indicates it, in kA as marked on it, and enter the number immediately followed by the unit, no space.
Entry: 0.25kA
